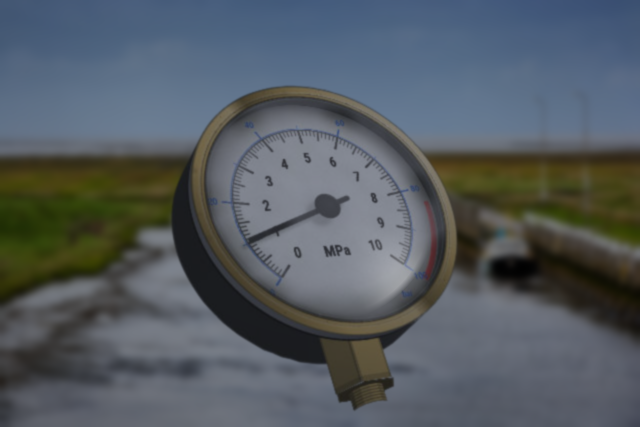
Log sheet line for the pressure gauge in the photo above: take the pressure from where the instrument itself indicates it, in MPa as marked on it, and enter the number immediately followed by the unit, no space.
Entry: 1MPa
